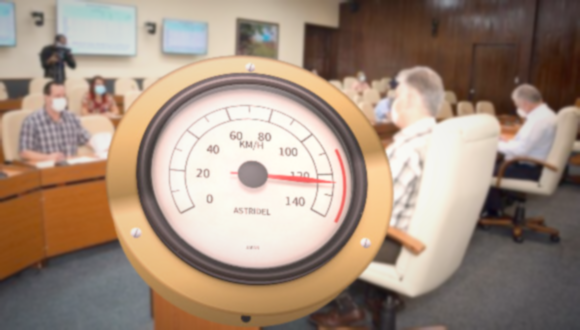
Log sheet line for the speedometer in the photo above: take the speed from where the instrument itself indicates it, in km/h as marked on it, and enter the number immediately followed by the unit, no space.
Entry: 125km/h
